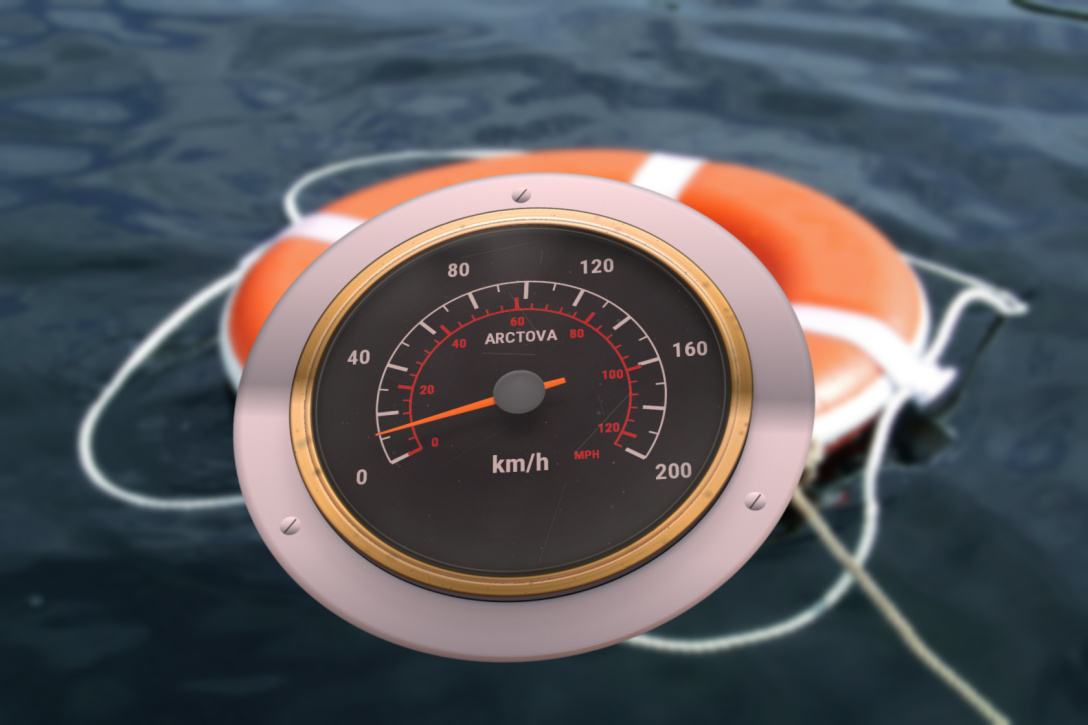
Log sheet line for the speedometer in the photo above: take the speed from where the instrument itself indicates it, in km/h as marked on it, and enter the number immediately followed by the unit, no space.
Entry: 10km/h
